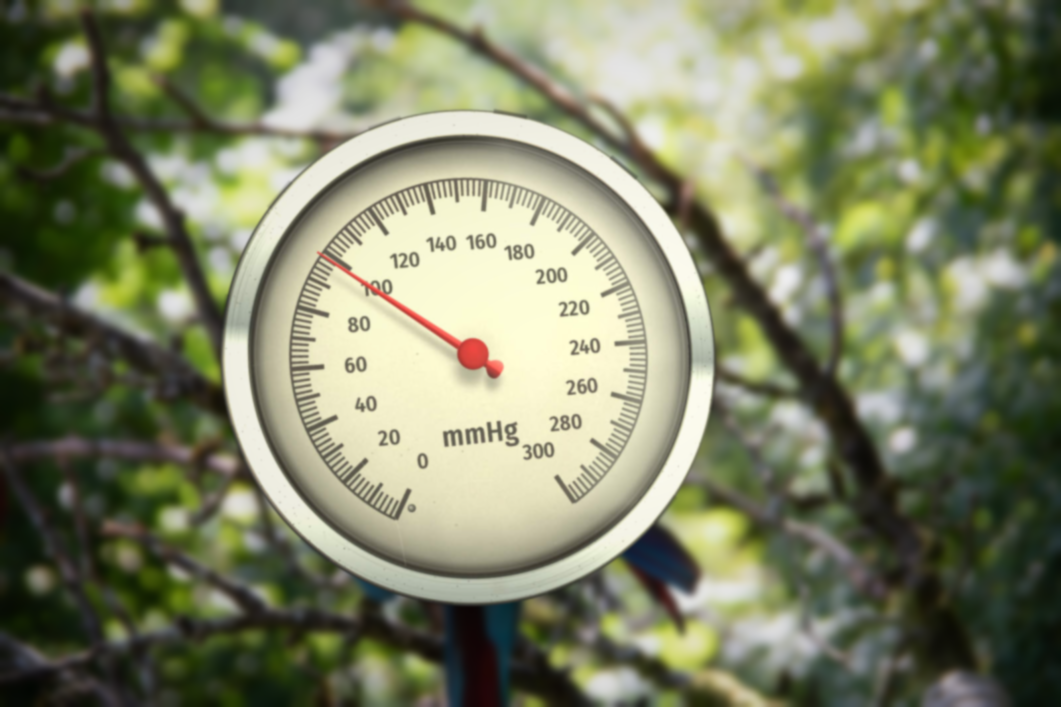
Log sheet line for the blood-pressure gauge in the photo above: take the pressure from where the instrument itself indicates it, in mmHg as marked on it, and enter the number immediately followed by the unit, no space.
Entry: 98mmHg
